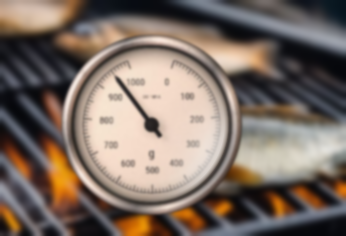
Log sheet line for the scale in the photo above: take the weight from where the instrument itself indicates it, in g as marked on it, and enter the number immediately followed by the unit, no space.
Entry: 950g
